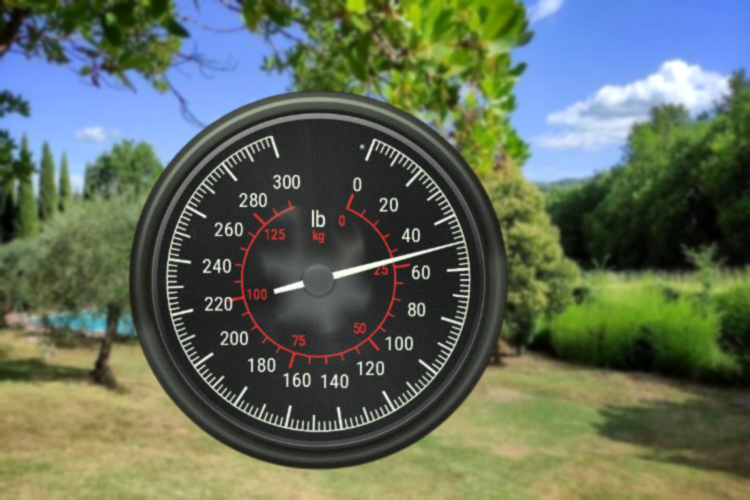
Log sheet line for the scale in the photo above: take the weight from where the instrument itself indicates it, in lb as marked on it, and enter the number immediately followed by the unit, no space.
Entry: 50lb
